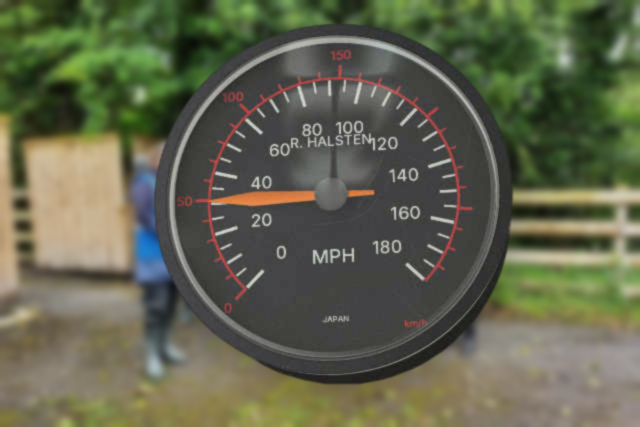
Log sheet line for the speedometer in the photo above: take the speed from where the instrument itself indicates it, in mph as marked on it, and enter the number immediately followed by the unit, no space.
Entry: 30mph
